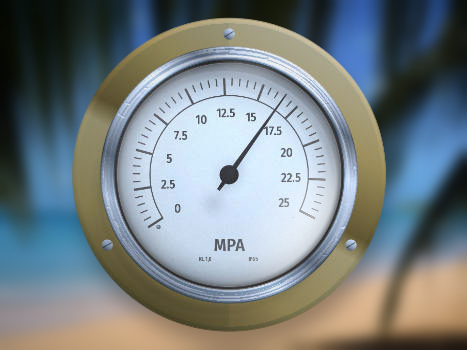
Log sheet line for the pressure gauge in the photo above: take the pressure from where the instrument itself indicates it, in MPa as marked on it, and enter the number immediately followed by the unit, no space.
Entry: 16.5MPa
